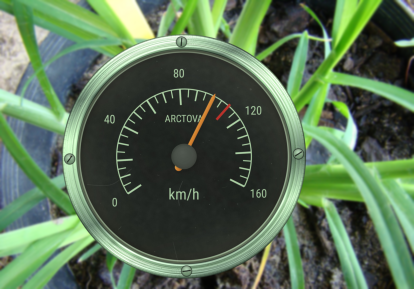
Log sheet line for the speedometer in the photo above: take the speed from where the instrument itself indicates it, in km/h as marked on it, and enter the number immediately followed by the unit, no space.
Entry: 100km/h
